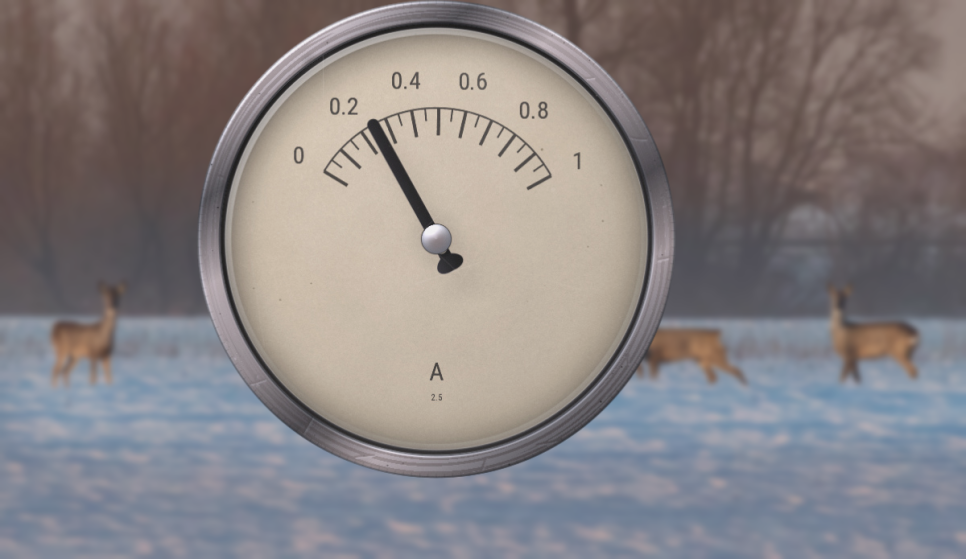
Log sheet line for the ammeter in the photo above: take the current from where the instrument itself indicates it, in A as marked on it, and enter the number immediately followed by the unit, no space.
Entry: 0.25A
